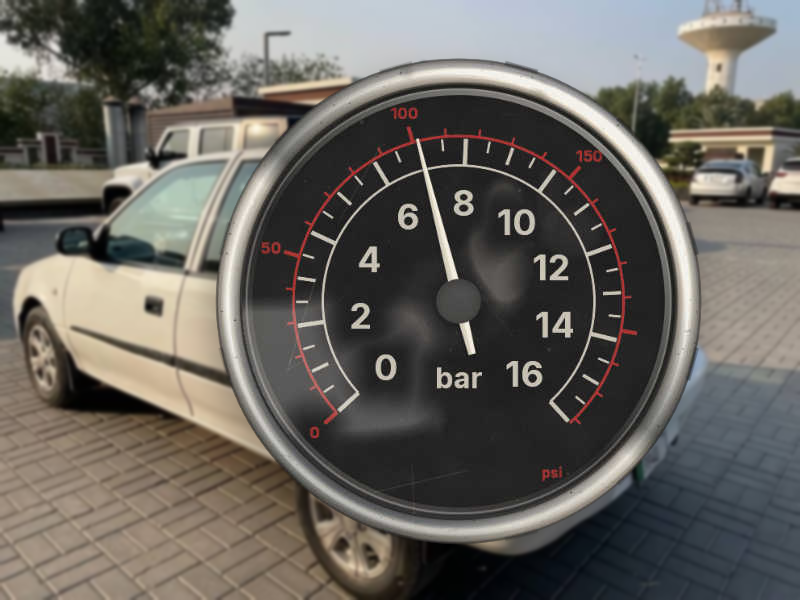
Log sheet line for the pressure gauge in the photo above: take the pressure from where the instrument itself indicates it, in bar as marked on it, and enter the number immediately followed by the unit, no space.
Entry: 7bar
